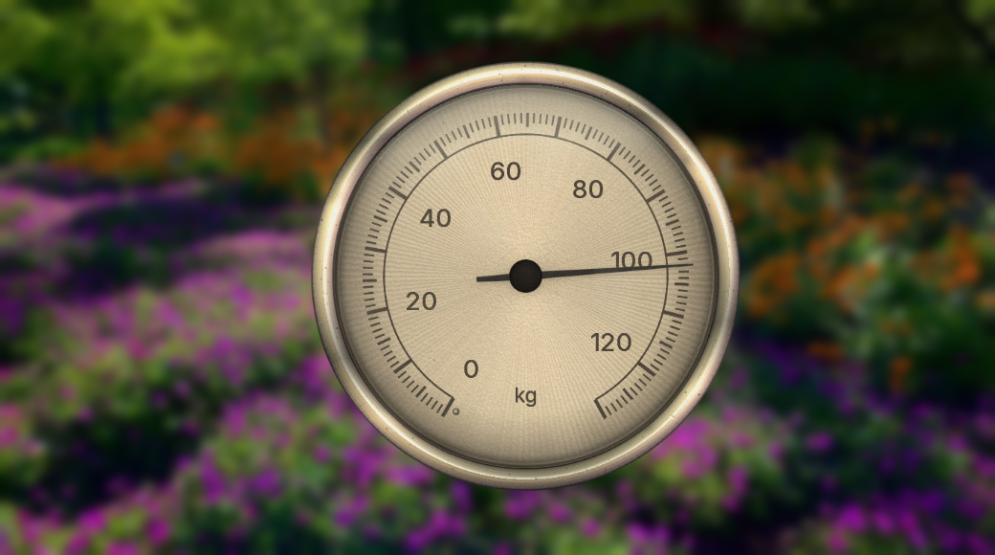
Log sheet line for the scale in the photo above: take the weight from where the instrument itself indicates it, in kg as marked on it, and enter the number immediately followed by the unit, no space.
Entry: 102kg
